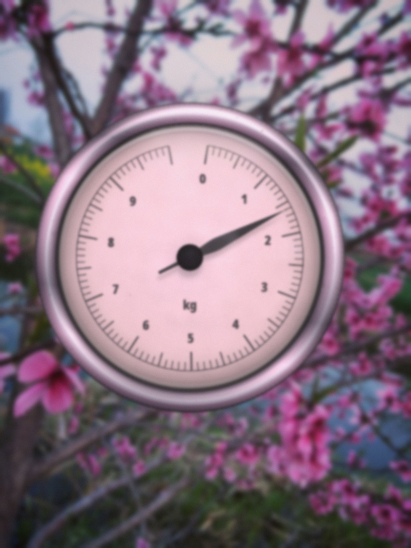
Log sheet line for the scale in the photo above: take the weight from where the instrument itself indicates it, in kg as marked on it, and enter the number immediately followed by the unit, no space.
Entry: 1.6kg
